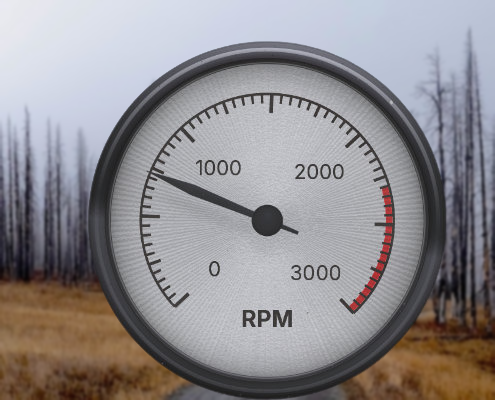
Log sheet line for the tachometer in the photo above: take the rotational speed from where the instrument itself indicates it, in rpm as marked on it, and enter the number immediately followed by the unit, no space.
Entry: 725rpm
